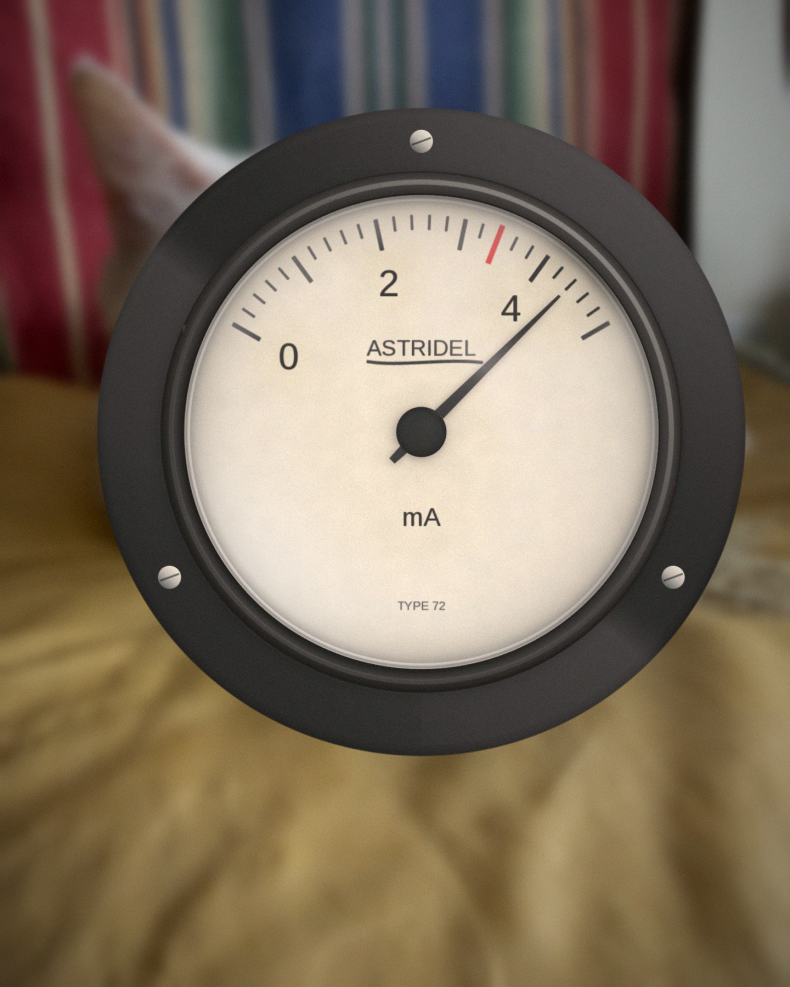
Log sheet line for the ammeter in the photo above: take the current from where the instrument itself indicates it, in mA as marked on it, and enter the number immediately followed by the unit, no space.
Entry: 4.4mA
